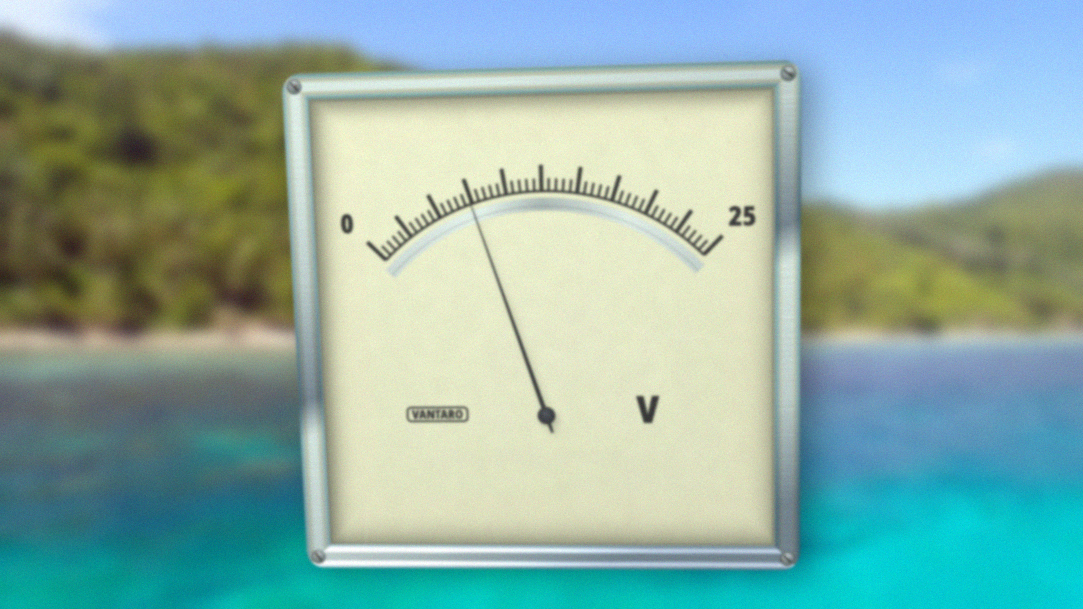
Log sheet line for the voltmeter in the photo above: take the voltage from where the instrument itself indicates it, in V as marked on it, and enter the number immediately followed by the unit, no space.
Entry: 7.5V
